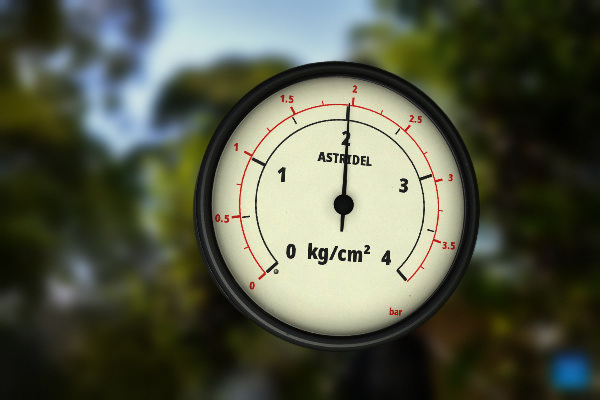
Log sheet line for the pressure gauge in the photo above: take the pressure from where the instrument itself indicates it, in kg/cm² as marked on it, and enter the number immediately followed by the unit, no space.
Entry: 2kg/cm²
